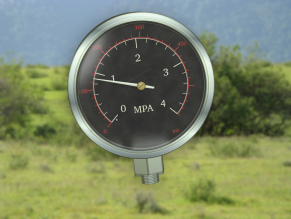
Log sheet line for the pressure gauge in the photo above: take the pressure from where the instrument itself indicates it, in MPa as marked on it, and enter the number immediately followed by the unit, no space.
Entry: 0.9MPa
